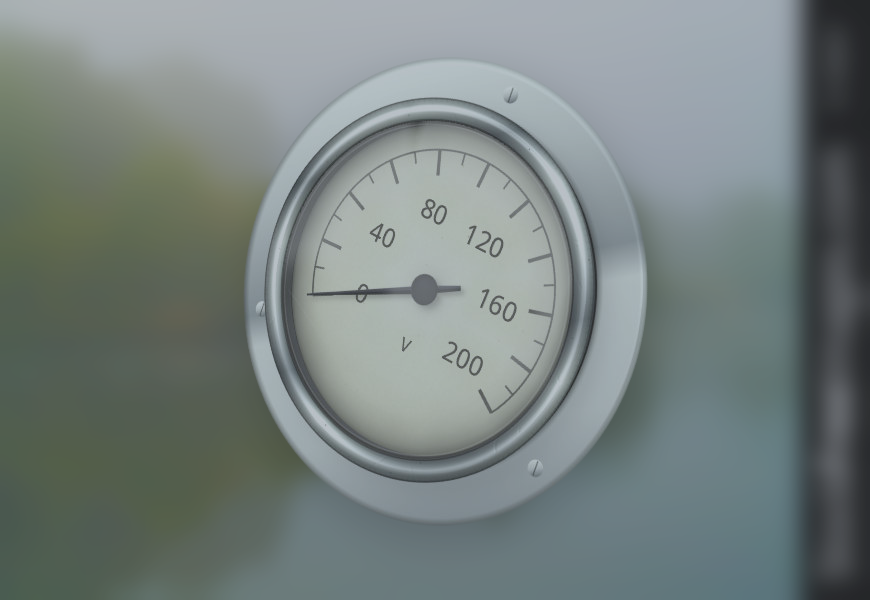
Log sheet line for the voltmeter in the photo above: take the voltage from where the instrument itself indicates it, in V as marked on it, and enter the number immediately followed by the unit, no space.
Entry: 0V
